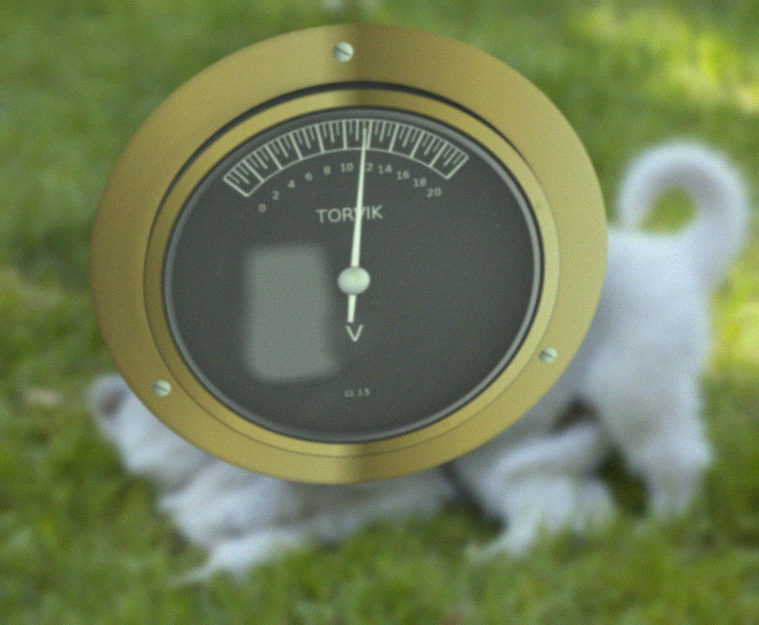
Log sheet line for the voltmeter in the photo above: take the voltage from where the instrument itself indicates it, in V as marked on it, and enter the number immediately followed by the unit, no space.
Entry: 11.5V
